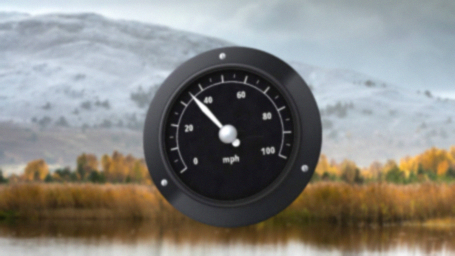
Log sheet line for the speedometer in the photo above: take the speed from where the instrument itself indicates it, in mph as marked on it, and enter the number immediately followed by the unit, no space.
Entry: 35mph
